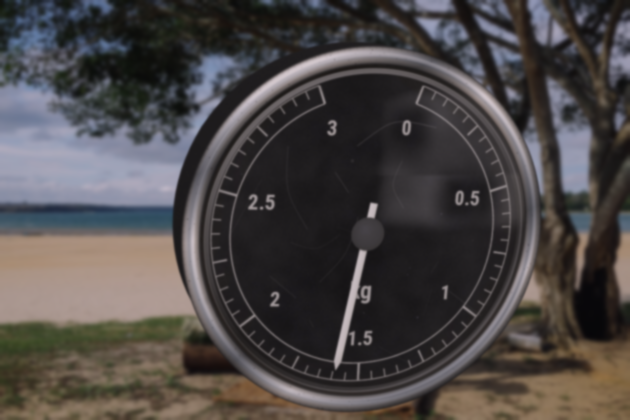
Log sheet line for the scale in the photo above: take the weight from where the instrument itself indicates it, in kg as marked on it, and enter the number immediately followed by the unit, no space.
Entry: 1.6kg
